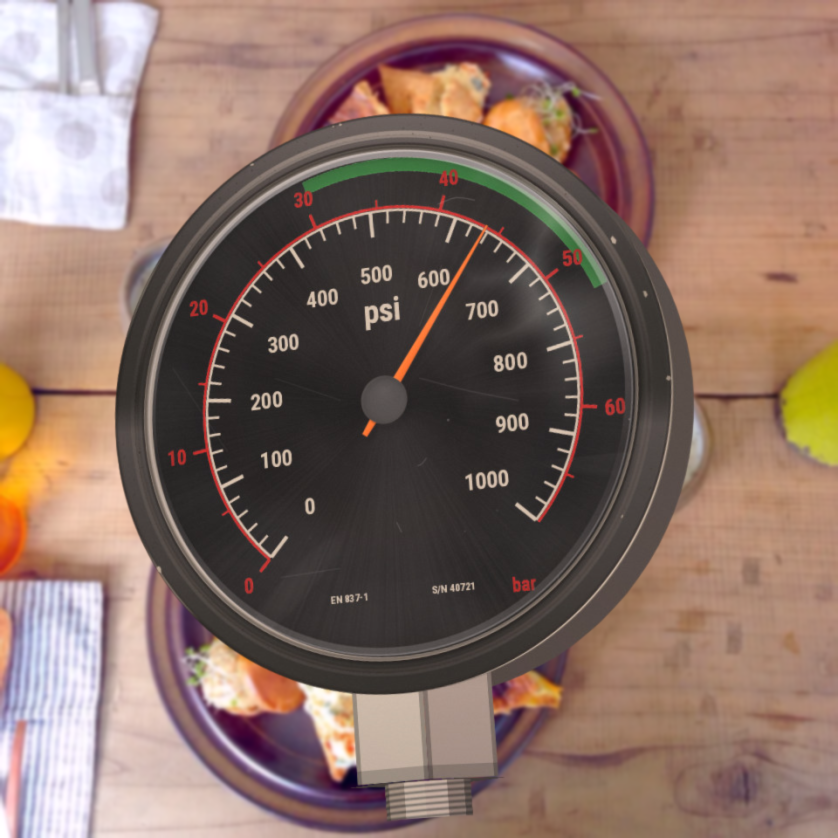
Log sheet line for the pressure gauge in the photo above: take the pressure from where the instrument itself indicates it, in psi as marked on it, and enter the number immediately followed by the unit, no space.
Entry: 640psi
